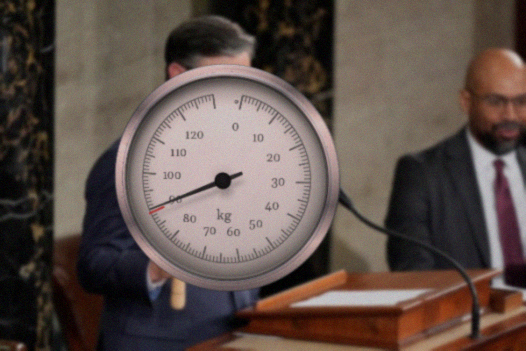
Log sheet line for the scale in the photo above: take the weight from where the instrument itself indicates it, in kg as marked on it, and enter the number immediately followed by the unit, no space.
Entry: 90kg
